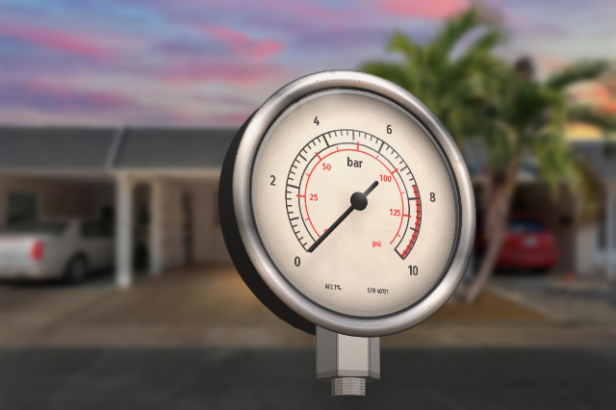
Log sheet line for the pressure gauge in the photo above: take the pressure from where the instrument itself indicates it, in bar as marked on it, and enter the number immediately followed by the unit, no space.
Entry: 0bar
